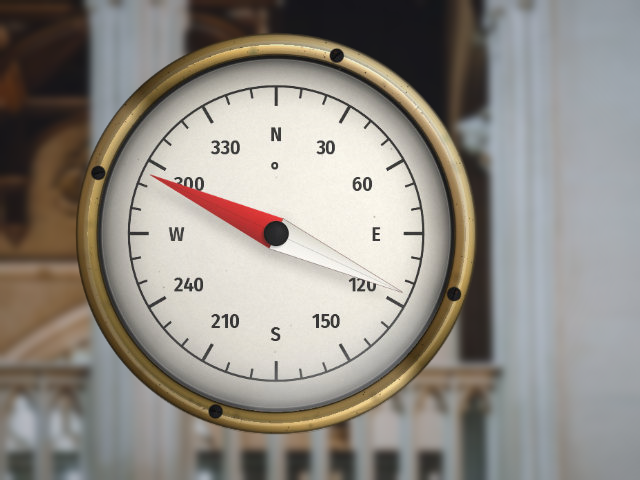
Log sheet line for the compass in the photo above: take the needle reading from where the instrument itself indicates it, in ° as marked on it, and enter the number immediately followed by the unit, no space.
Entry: 295°
